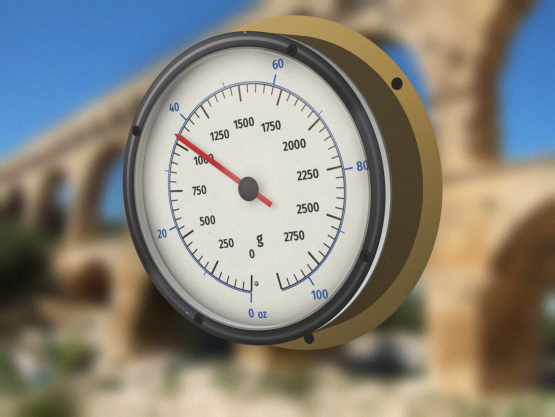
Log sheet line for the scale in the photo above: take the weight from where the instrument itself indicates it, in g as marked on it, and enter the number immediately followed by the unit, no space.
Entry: 1050g
